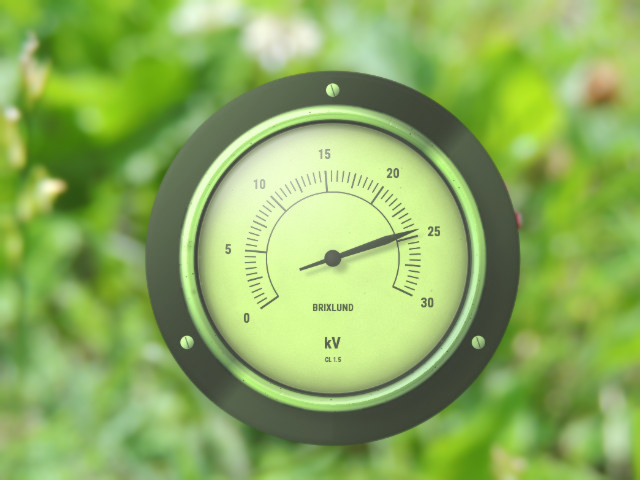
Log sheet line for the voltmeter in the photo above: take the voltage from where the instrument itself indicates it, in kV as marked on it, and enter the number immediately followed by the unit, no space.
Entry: 24.5kV
